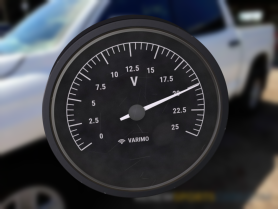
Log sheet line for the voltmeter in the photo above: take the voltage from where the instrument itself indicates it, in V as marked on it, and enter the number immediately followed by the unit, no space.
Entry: 20V
